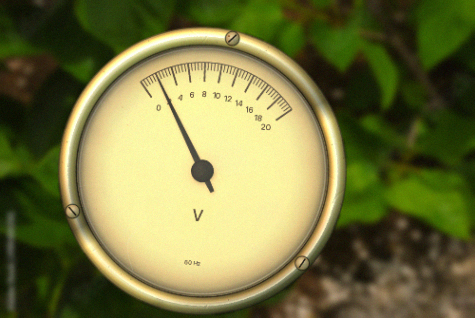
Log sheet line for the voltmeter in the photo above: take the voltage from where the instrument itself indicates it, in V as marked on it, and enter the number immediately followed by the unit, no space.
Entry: 2V
